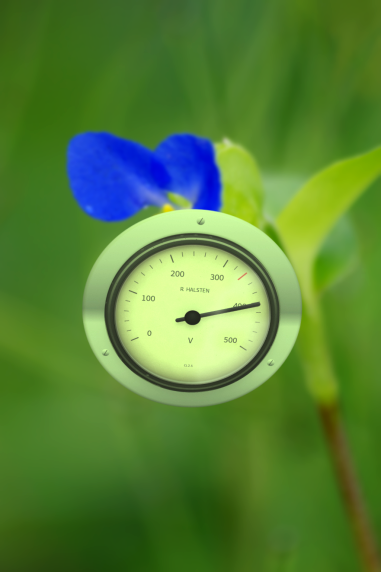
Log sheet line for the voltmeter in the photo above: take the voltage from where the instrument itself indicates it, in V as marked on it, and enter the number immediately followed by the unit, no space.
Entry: 400V
